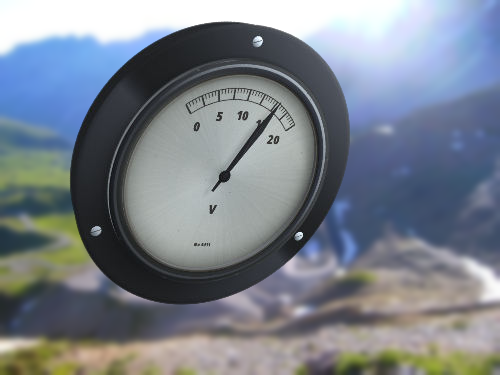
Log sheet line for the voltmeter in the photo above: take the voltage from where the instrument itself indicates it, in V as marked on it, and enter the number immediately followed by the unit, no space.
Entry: 15V
